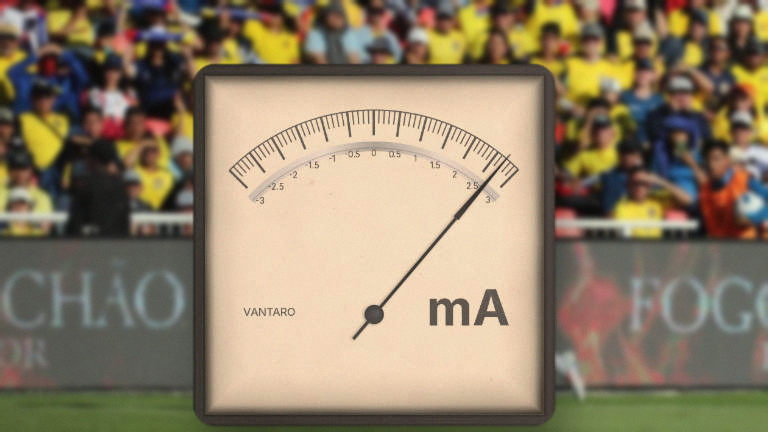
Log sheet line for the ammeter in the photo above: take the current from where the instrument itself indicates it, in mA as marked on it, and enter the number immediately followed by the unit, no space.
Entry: 2.7mA
